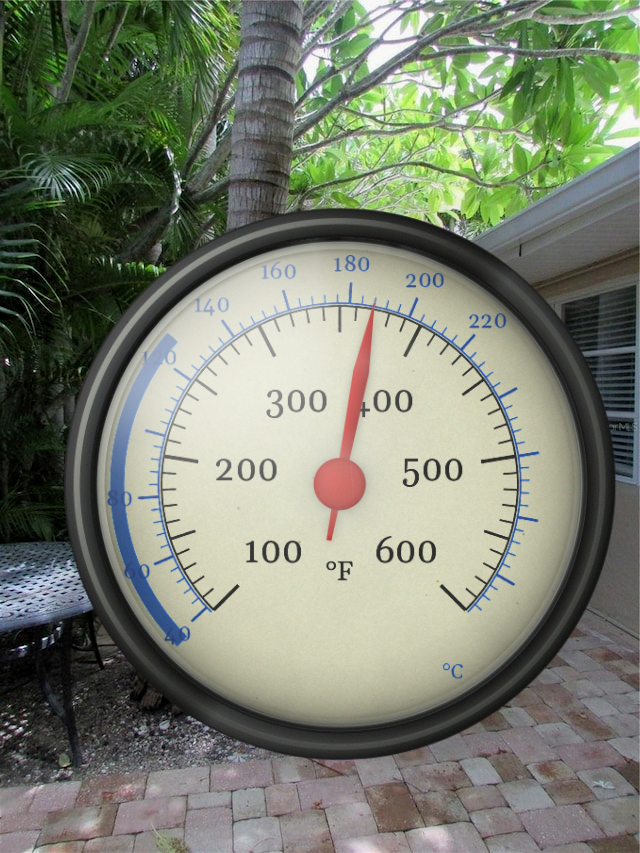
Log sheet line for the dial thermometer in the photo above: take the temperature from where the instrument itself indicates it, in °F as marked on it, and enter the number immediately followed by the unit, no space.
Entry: 370°F
